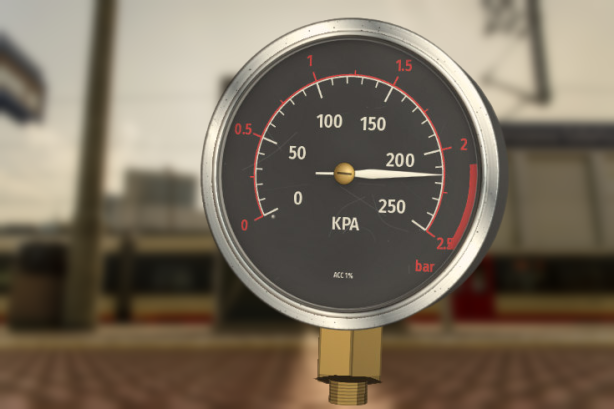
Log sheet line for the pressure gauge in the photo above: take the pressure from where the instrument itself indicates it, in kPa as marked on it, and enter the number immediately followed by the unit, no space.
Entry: 215kPa
